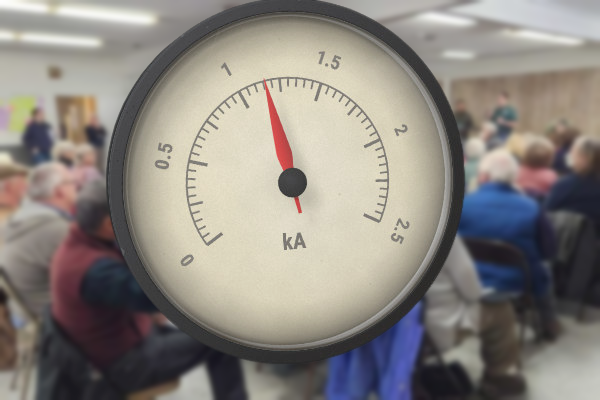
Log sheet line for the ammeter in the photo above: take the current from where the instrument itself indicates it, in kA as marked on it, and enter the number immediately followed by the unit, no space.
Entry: 1.15kA
